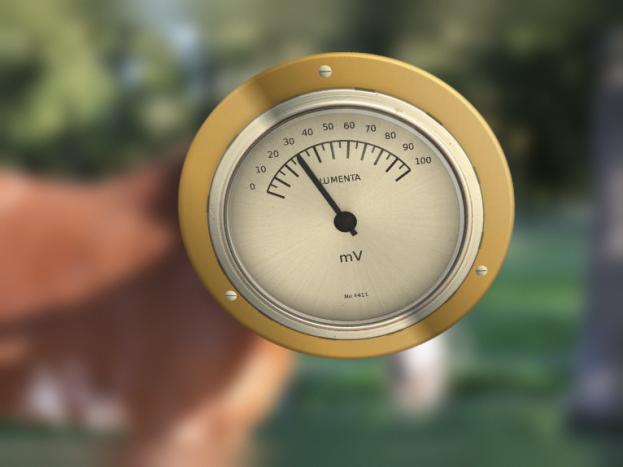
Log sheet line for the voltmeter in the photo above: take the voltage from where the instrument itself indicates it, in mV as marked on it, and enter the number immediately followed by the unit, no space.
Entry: 30mV
